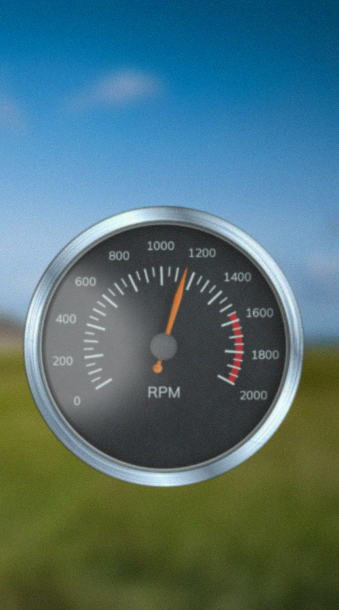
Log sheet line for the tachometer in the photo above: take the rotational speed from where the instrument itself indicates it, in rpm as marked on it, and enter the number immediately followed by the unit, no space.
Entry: 1150rpm
